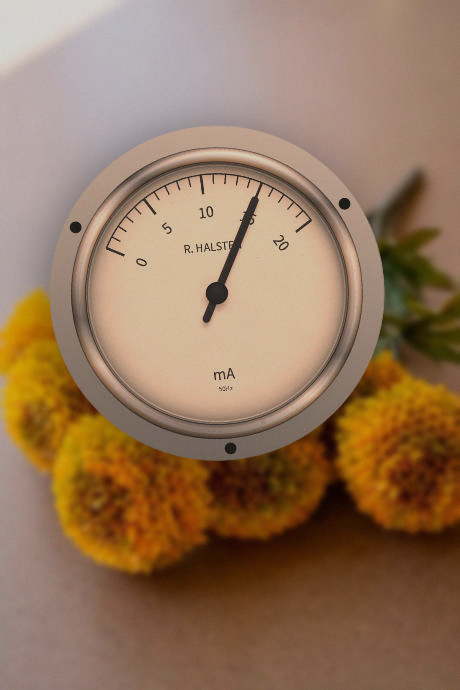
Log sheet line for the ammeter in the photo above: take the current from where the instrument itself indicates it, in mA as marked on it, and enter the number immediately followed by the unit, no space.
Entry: 15mA
